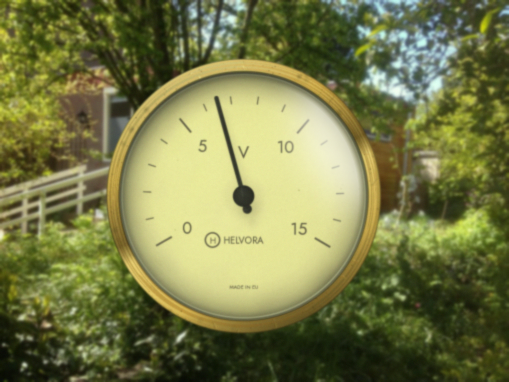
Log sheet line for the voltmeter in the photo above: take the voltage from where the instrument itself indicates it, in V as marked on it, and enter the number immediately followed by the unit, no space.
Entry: 6.5V
